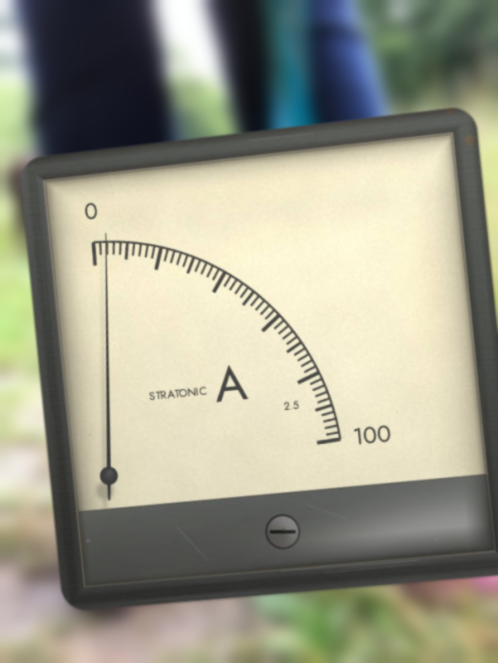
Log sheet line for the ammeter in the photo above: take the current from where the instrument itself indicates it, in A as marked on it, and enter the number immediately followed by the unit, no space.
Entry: 4A
